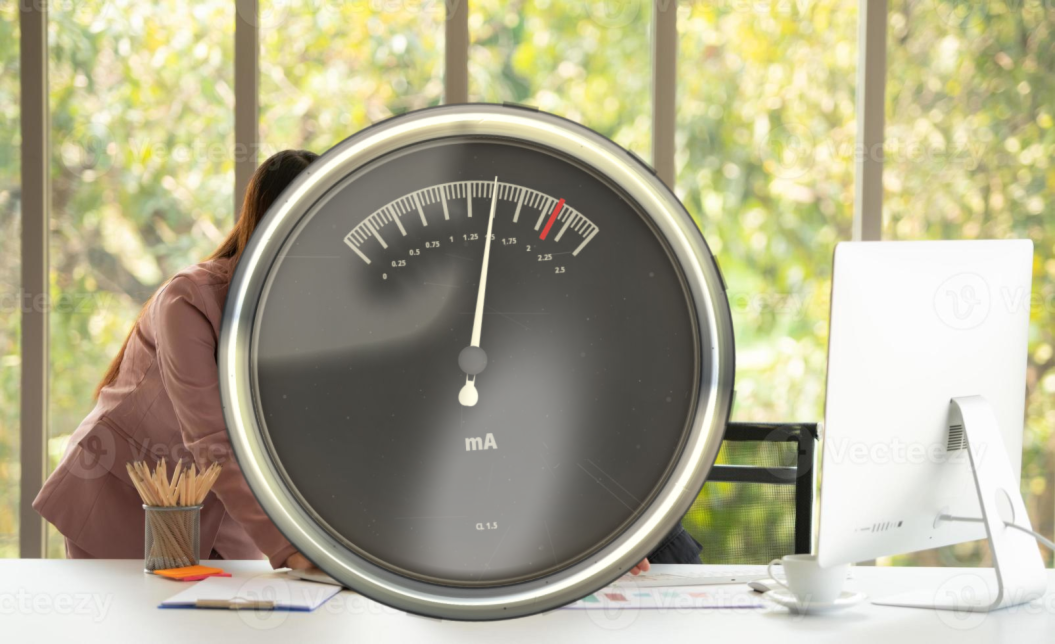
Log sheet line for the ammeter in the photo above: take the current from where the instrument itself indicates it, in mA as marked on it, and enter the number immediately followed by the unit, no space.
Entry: 1.5mA
